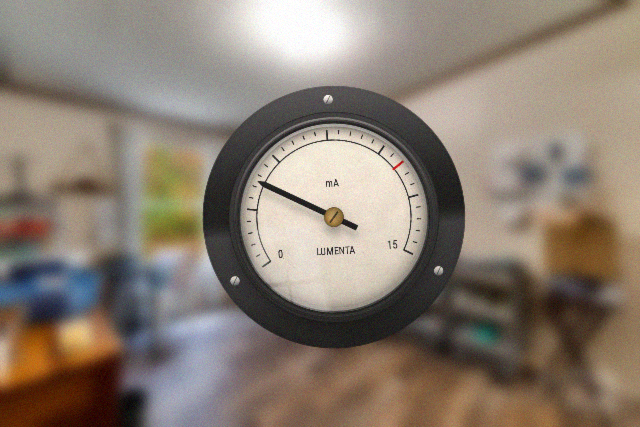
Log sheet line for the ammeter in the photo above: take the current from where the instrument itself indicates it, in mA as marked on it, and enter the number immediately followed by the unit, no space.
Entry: 3.75mA
